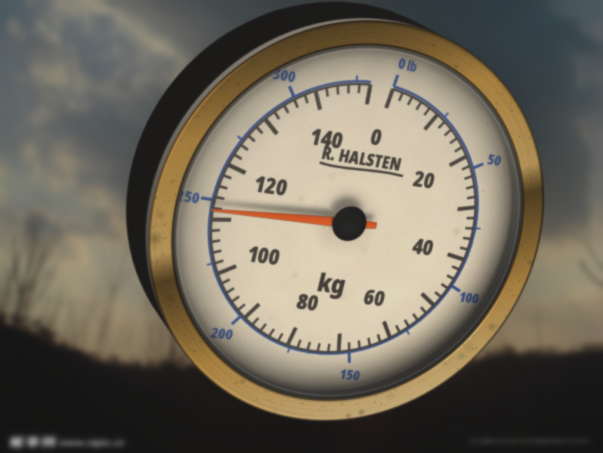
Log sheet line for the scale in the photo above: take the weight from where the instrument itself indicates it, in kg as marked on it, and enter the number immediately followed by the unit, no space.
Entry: 112kg
